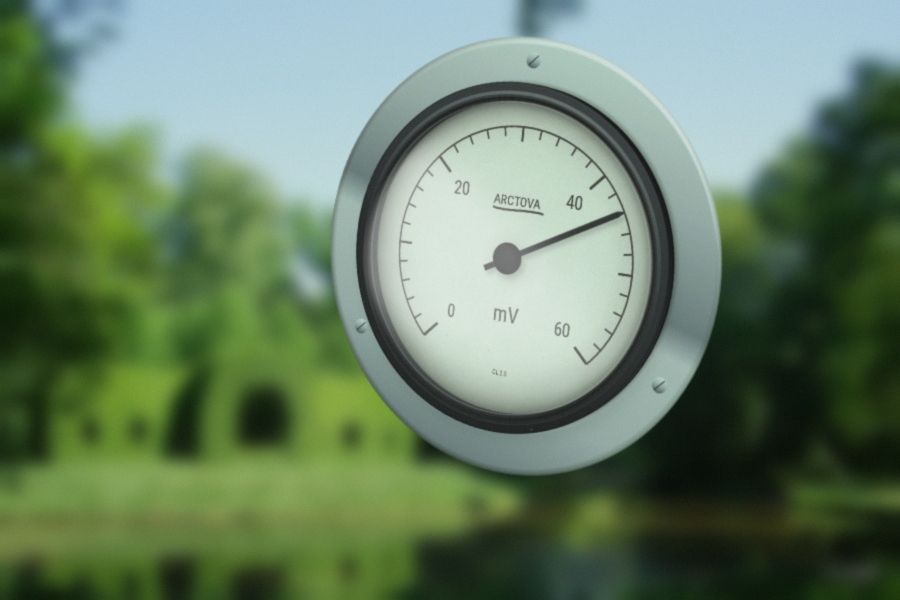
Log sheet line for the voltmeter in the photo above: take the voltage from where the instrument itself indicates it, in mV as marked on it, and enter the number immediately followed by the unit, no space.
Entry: 44mV
